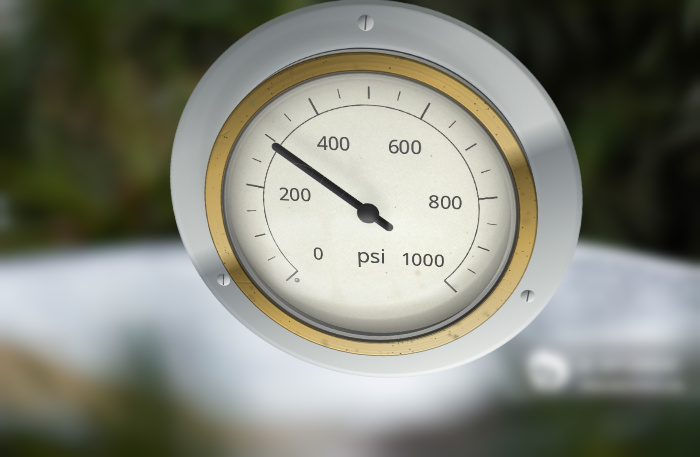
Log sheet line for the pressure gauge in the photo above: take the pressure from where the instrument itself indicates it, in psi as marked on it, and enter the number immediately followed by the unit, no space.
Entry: 300psi
